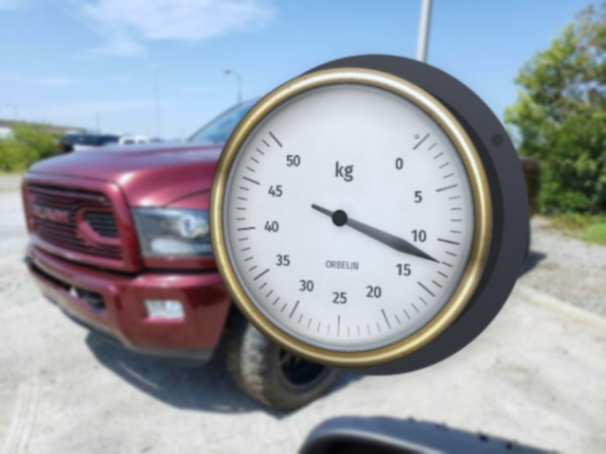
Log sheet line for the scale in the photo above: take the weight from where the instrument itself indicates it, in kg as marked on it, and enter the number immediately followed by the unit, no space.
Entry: 12kg
